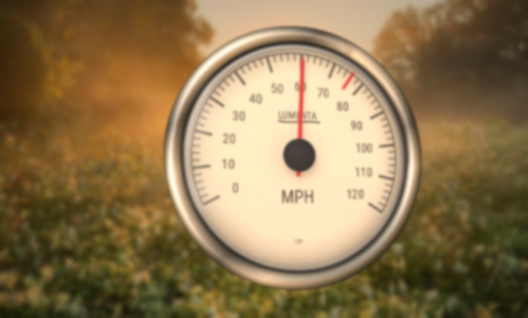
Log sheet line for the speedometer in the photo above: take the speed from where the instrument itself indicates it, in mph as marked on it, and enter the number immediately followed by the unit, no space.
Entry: 60mph
